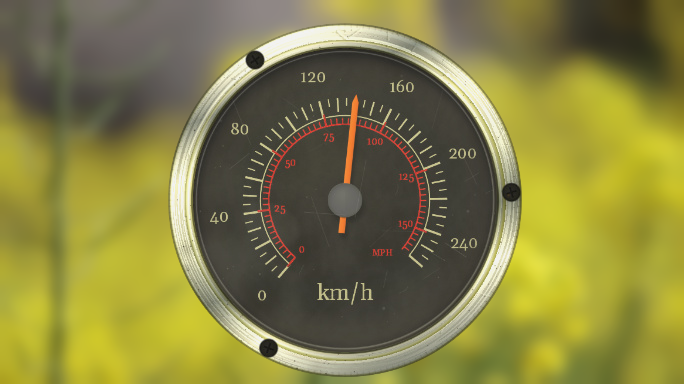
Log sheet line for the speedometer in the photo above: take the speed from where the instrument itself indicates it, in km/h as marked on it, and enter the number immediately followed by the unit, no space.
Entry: 140km/h
